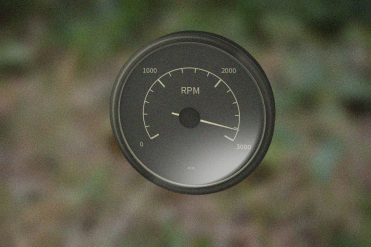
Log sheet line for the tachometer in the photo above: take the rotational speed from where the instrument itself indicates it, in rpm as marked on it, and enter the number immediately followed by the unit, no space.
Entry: 2800rpm
